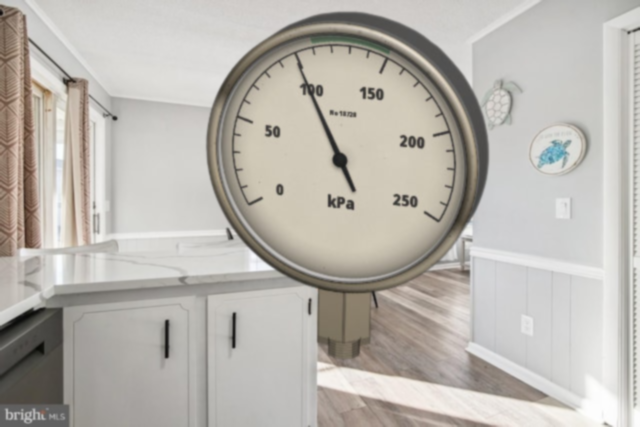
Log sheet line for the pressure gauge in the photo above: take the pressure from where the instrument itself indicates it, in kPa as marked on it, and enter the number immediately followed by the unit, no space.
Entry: 100kPa
